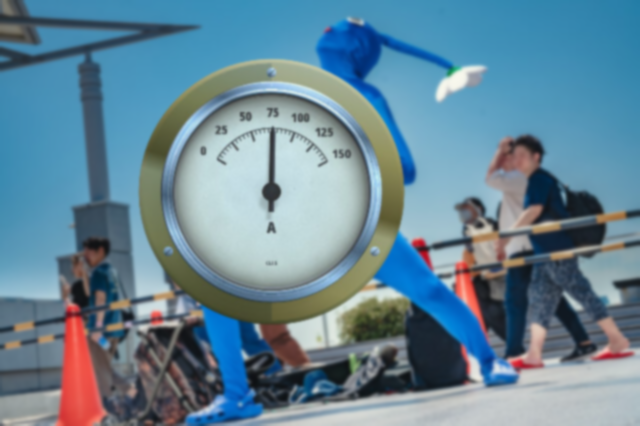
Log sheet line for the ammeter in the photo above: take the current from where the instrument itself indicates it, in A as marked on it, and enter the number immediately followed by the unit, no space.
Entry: 75A
